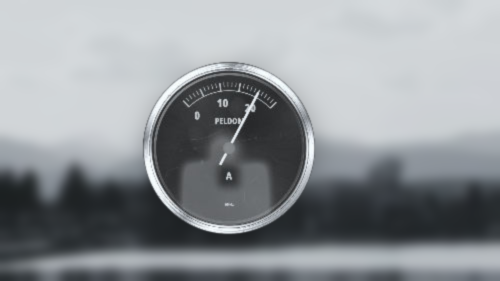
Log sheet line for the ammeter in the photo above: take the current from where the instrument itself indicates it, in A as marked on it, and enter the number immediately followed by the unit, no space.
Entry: 20A
